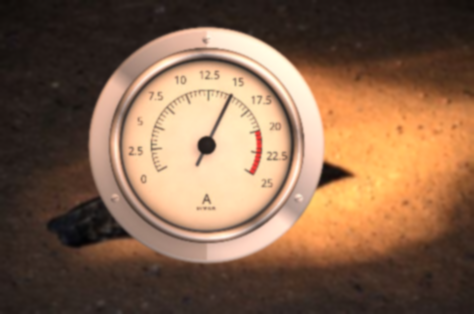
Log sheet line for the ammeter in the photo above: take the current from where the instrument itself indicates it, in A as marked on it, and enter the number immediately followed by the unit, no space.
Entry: 15A
